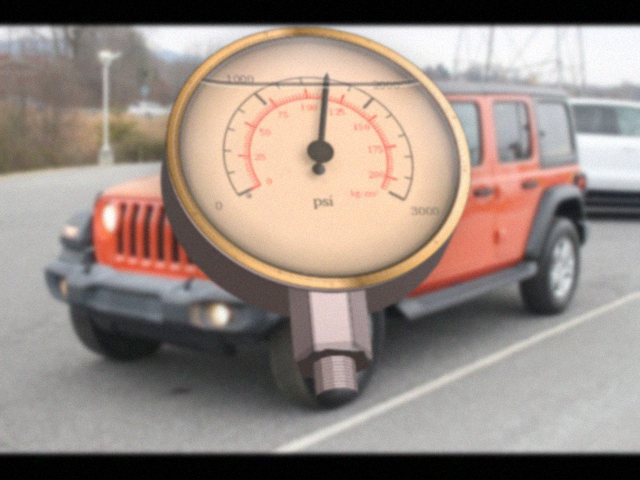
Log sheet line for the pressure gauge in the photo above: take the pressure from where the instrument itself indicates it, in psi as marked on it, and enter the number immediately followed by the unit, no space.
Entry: 1600psi
